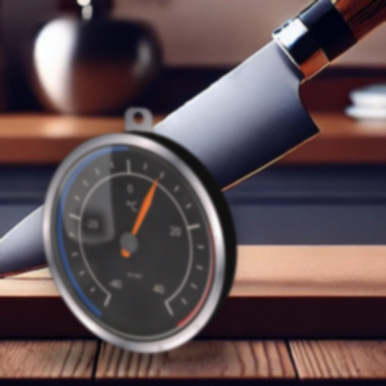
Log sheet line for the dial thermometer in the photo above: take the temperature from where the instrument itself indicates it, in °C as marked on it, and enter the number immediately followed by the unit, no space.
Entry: 8°C
